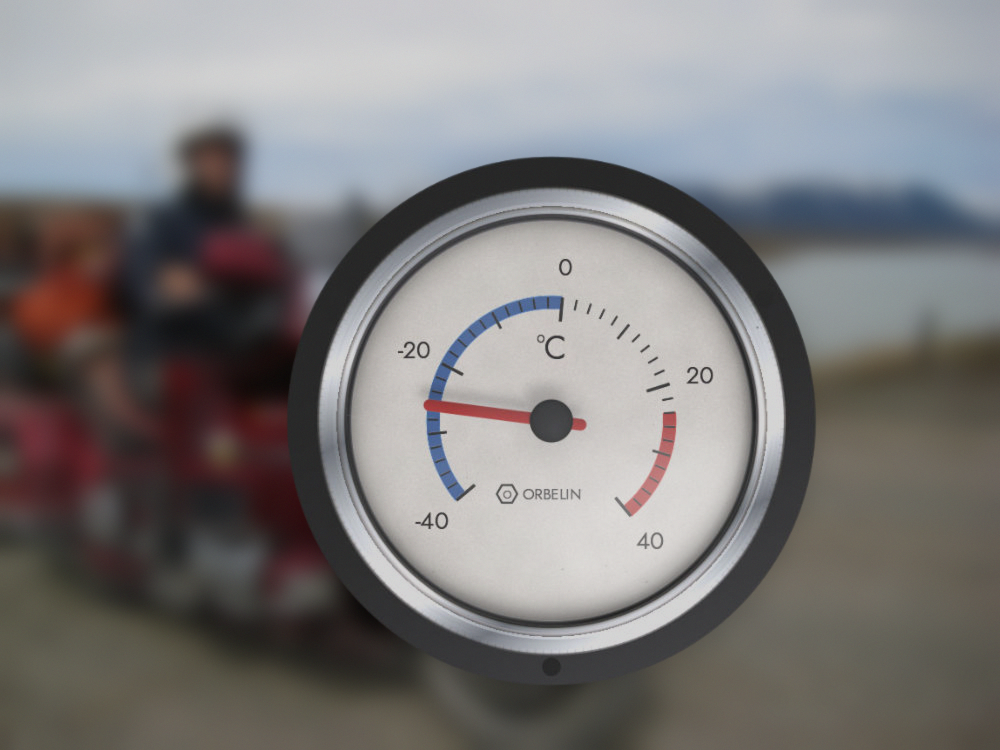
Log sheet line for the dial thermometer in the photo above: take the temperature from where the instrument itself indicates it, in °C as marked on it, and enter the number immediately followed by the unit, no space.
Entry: -26°C
